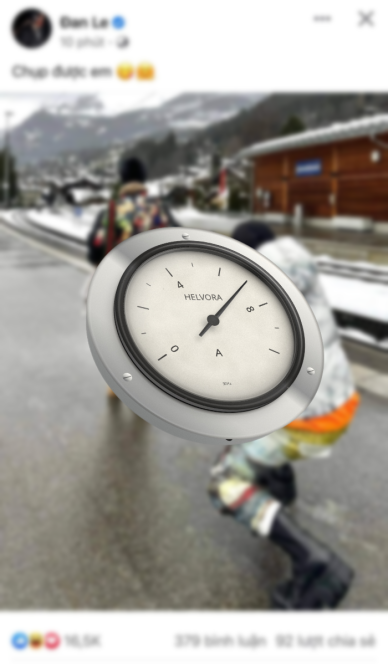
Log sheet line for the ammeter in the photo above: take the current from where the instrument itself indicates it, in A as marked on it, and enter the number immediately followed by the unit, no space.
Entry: 7A
